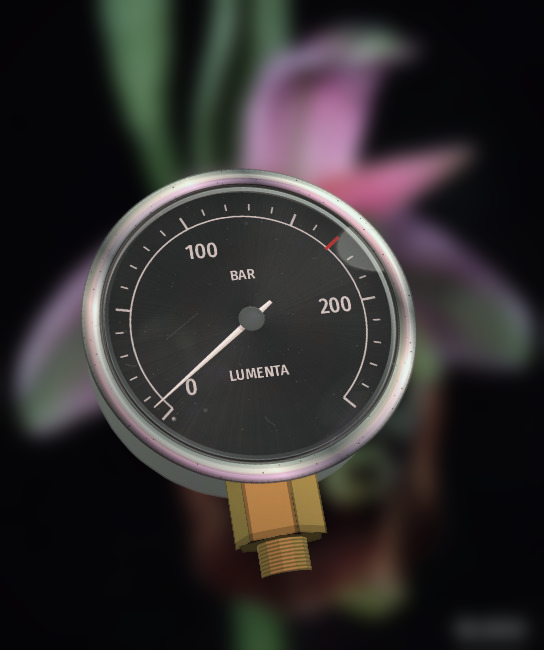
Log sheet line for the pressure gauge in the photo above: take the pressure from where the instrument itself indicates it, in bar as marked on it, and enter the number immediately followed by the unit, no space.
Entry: 5bar
